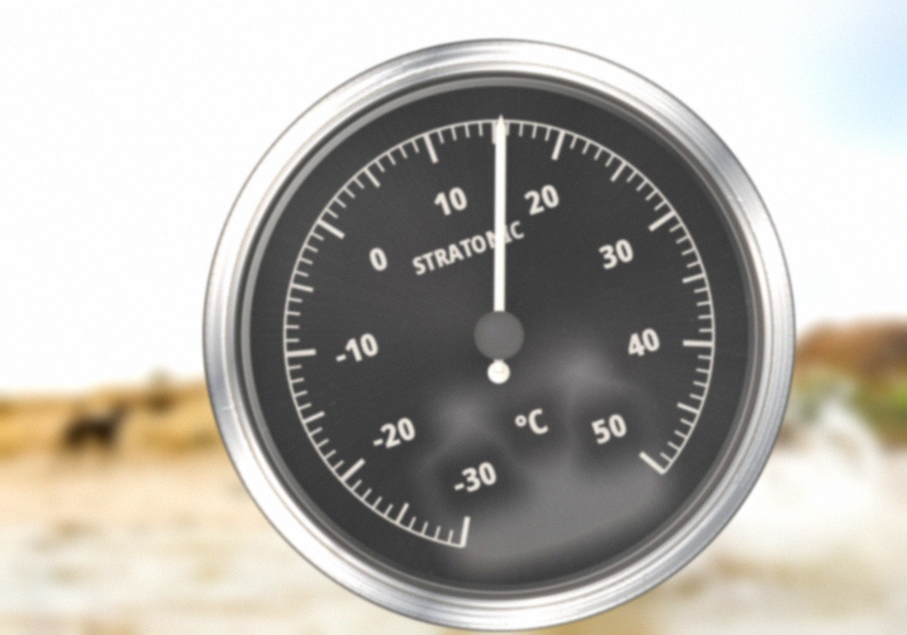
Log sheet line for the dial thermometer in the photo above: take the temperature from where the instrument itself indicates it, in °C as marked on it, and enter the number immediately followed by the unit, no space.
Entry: 15.5°C
